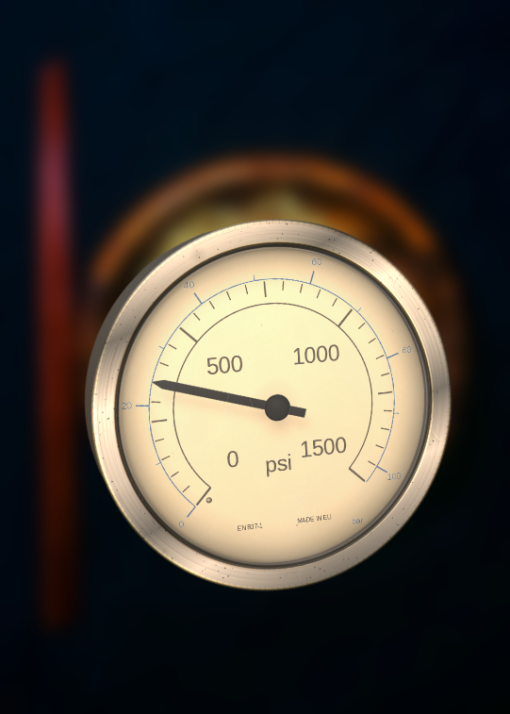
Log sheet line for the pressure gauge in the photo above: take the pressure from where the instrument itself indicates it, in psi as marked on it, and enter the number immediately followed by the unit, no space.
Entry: 350psi
